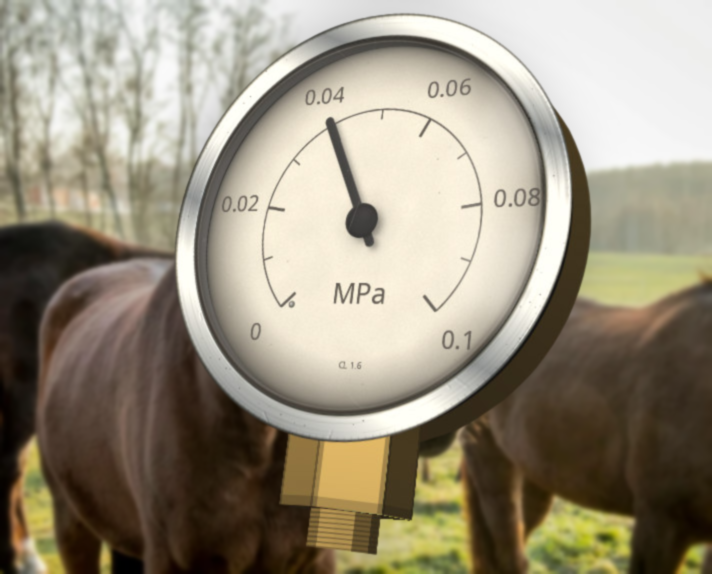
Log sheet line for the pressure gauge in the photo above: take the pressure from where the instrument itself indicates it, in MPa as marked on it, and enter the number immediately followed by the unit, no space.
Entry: 0.04MPa
